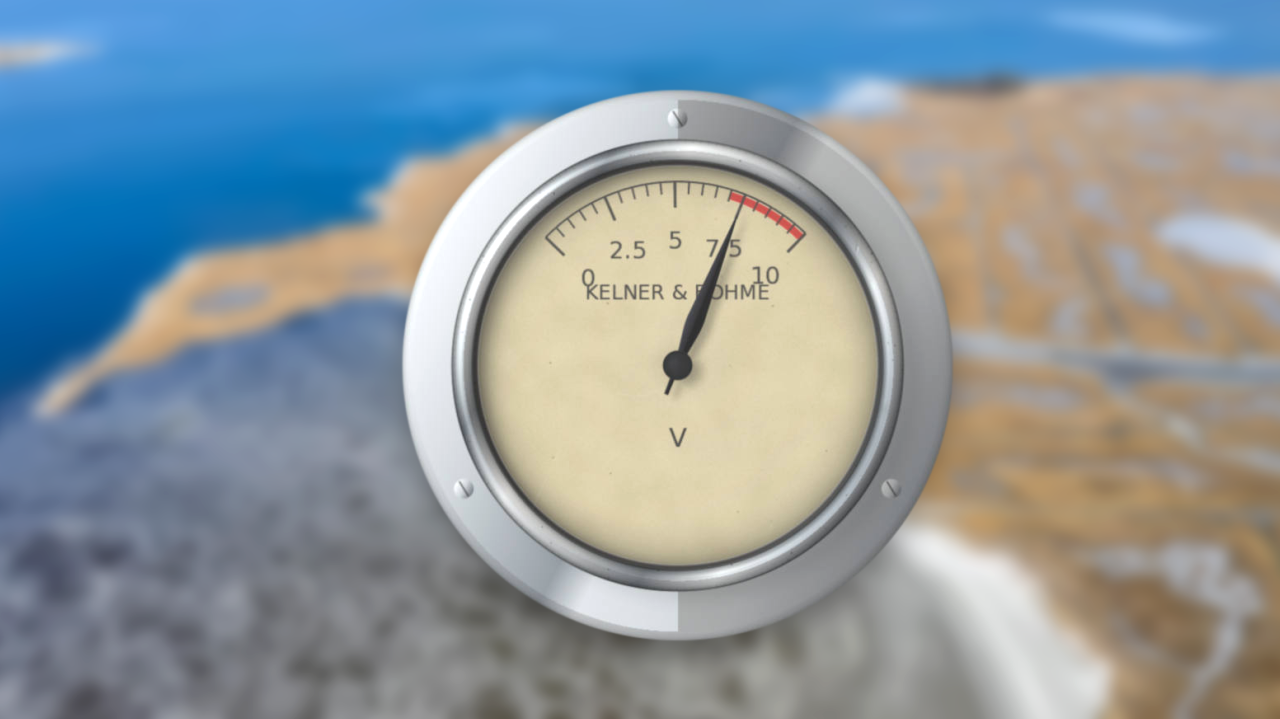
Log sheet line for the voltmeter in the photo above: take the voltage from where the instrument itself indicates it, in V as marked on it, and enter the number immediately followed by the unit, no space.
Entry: 7.5V
